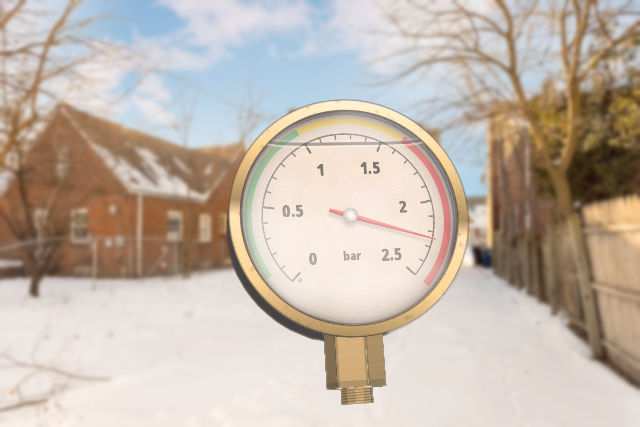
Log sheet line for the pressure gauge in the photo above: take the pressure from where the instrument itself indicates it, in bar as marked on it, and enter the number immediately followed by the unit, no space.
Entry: 2.25bar
